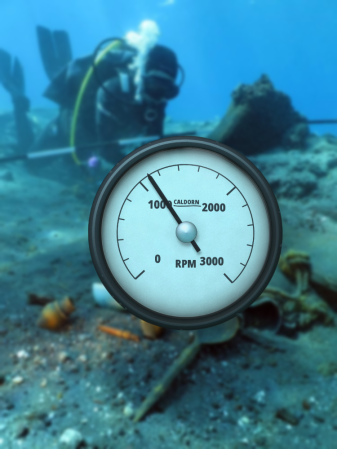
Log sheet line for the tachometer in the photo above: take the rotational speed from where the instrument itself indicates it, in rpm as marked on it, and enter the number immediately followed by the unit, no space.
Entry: 1100rpm
